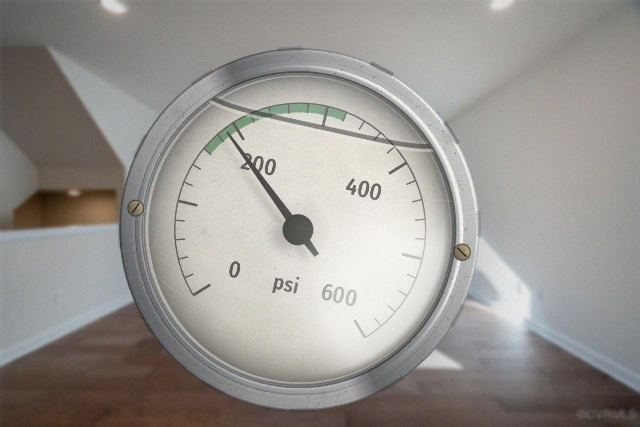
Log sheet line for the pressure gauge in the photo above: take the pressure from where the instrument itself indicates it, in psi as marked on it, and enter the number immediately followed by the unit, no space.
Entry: 190psi
